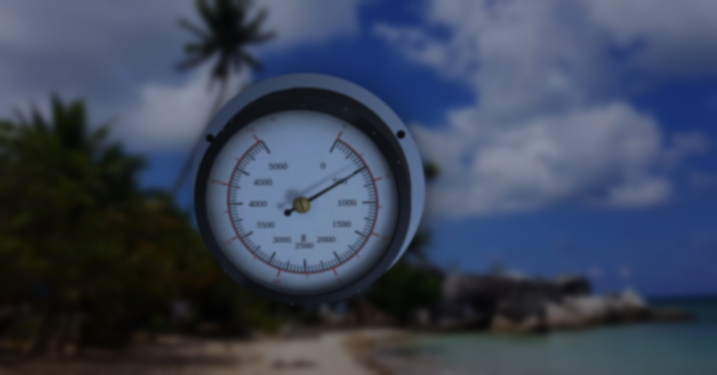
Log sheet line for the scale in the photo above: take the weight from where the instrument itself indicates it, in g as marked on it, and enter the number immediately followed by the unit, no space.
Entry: 500g
